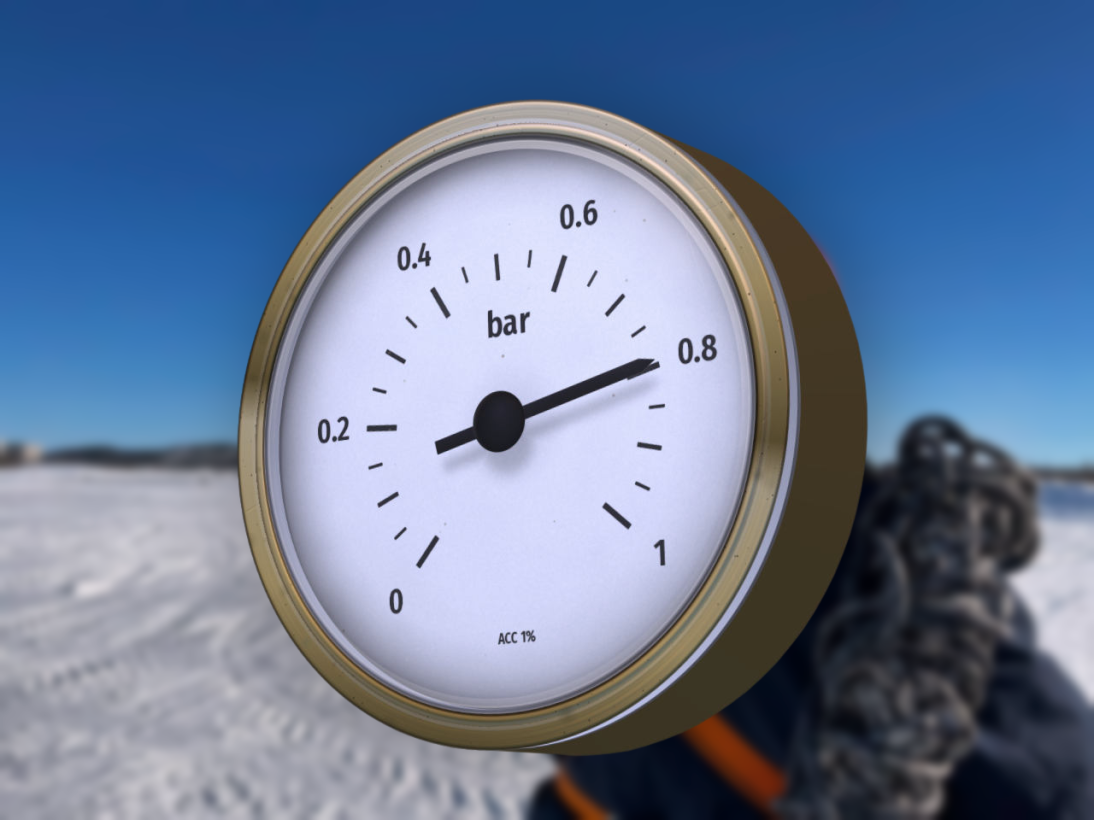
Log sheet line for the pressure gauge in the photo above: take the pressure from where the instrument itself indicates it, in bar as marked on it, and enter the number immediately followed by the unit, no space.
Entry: 0.8bar
